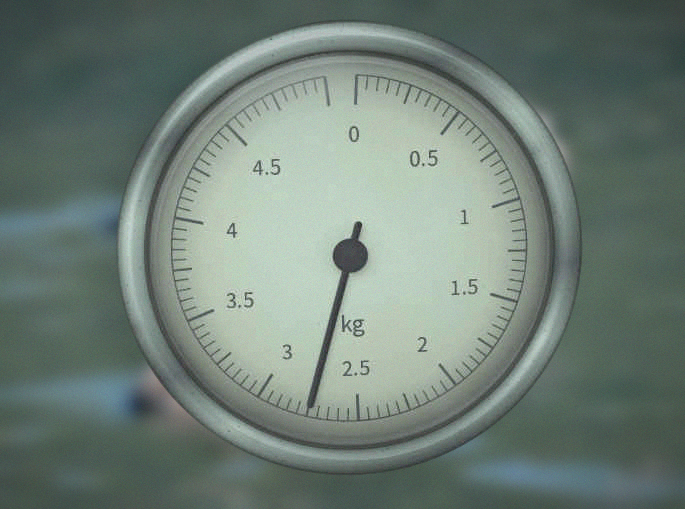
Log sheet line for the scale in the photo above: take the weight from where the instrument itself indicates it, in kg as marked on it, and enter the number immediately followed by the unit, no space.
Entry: 2.75kg
